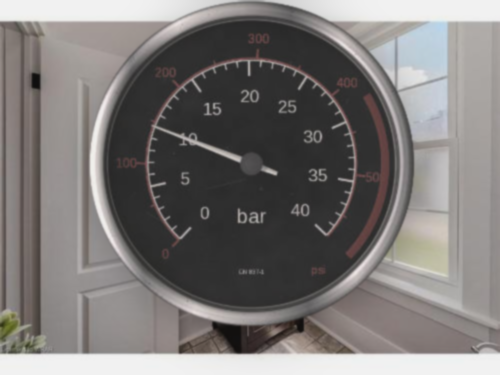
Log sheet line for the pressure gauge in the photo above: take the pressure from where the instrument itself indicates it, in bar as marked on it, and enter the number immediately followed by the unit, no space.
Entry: 10bar
